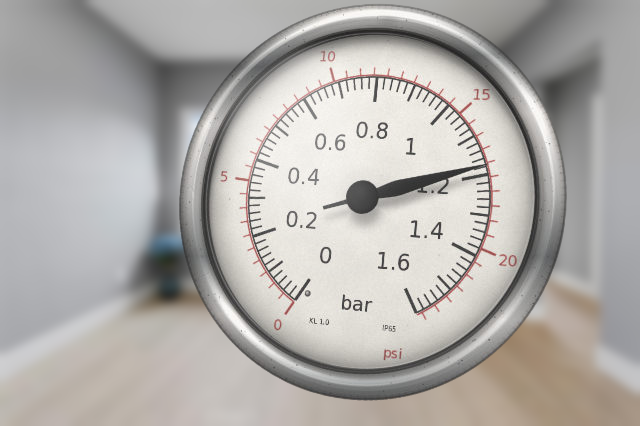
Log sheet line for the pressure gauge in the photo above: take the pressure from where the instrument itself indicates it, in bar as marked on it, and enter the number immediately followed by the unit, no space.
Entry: 1.18bar
